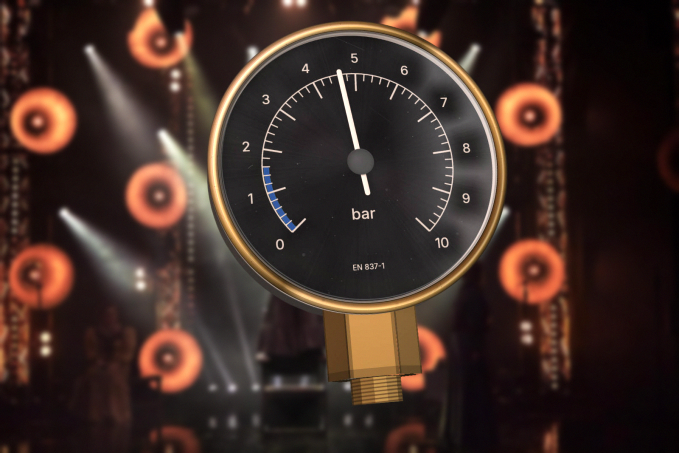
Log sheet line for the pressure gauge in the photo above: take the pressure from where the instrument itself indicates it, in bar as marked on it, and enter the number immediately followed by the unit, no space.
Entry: 4.6bar
